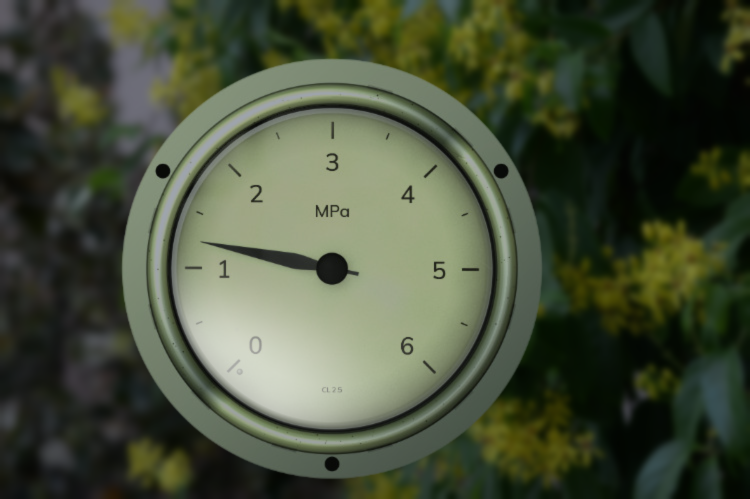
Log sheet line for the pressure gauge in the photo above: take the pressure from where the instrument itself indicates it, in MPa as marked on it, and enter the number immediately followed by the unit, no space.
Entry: 1.25MPa
